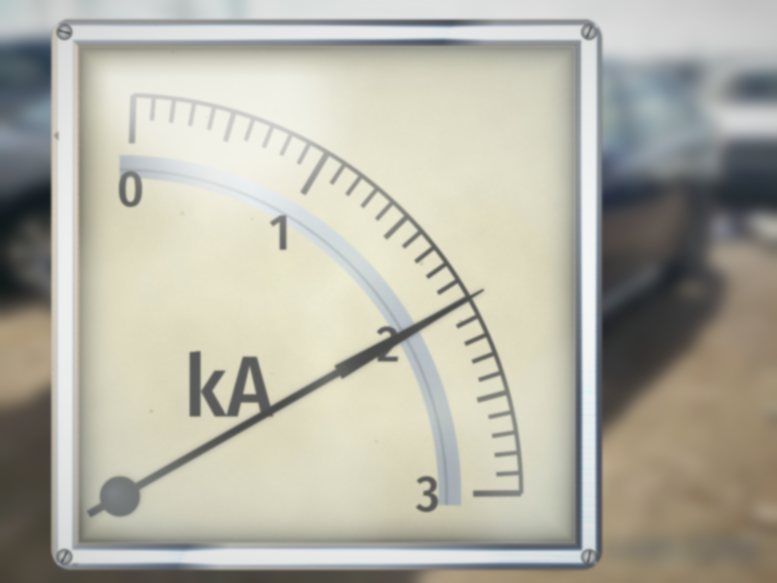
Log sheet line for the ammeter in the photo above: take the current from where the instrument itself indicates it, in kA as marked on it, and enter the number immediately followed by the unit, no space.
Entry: 2kA
